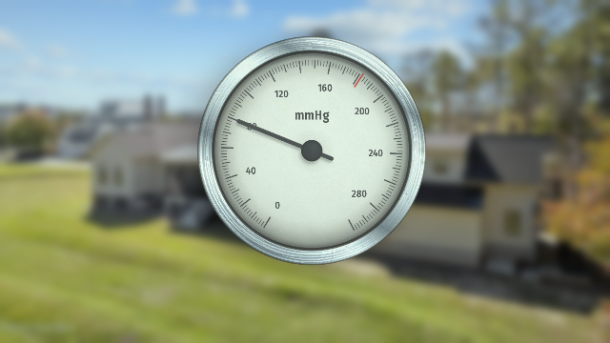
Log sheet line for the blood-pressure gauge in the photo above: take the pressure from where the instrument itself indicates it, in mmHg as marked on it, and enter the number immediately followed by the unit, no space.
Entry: 80mmHg
